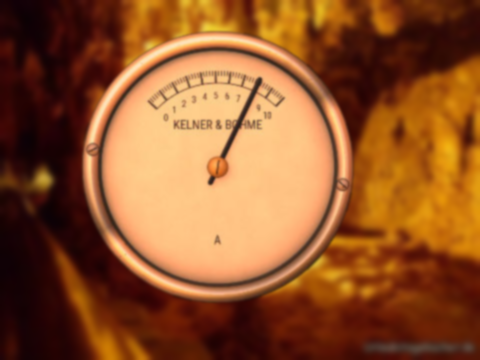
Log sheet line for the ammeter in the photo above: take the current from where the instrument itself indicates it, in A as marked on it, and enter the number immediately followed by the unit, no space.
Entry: 8A
